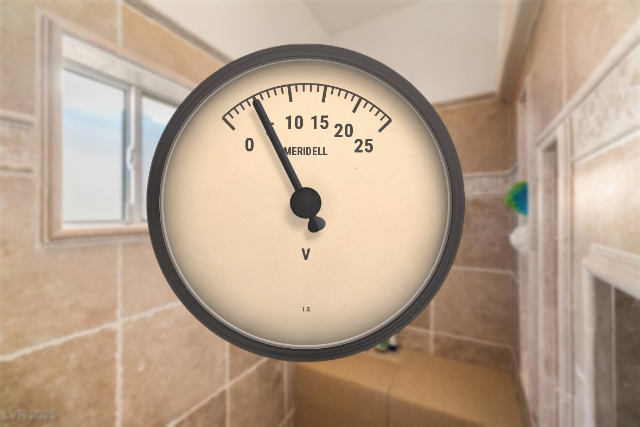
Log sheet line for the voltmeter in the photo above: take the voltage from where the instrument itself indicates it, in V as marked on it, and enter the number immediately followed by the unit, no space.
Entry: 5V
